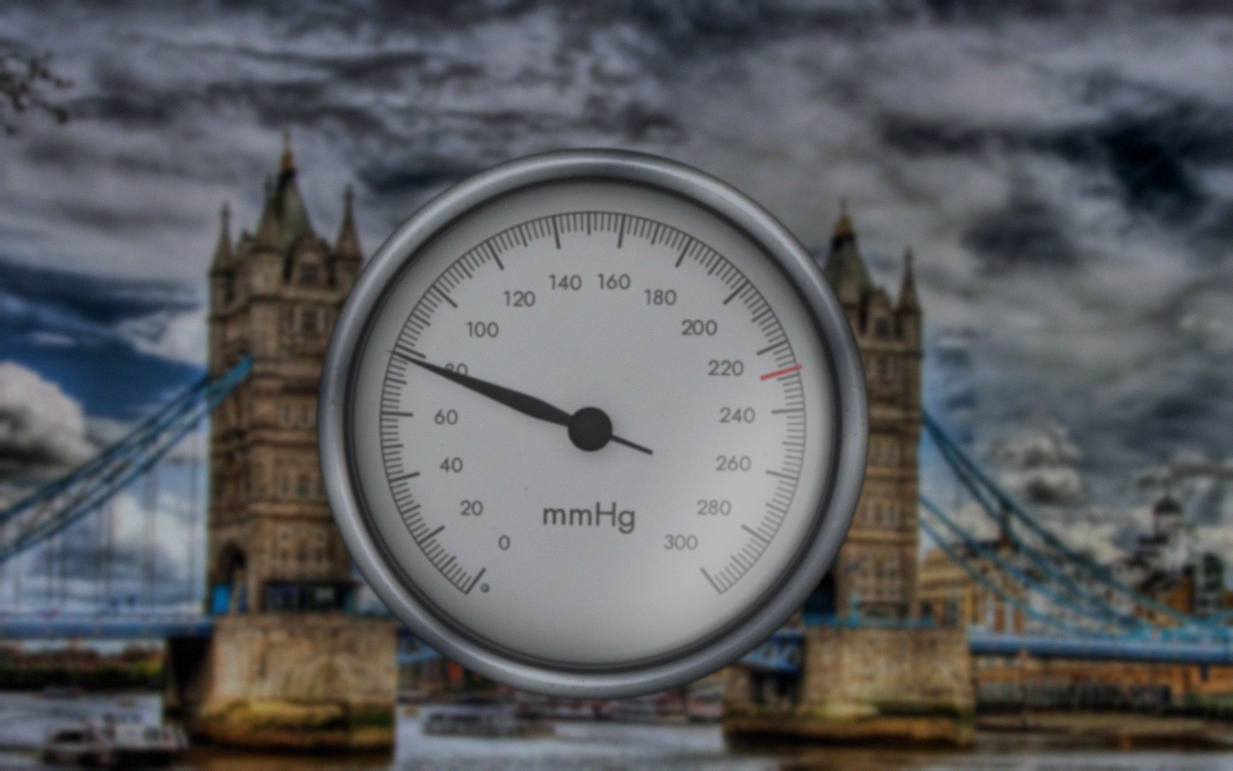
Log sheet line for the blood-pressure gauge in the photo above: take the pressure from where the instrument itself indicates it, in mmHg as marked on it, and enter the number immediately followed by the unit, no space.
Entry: 78mmHg
